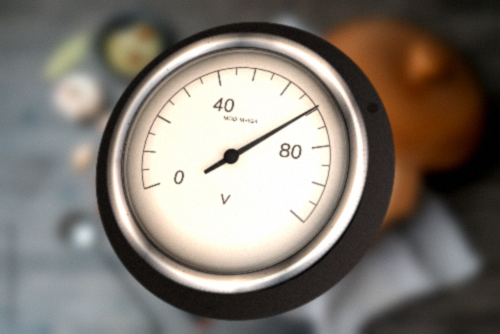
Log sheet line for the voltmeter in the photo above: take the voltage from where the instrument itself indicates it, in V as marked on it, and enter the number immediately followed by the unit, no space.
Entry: 70V
